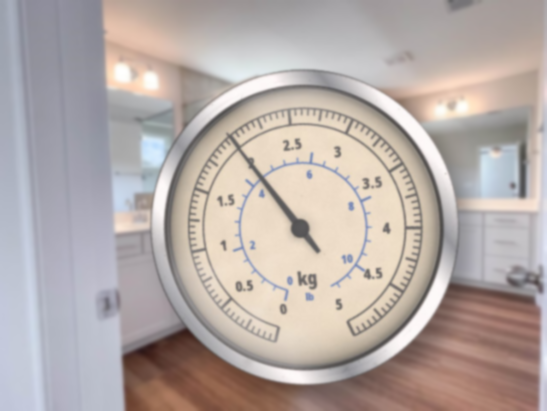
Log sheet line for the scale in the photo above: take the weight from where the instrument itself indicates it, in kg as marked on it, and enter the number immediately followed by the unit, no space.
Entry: 2kg
